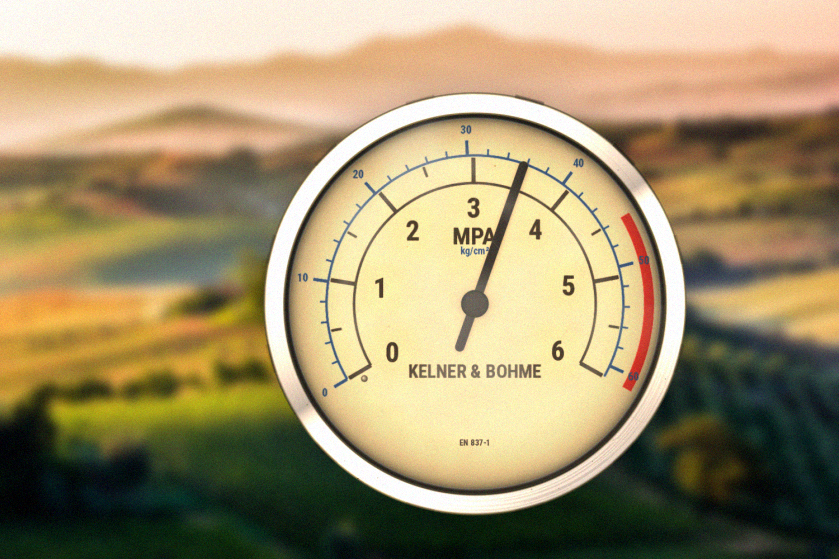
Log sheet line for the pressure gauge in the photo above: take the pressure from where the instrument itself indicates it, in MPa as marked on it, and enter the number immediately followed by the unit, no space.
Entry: 3.5MPa
